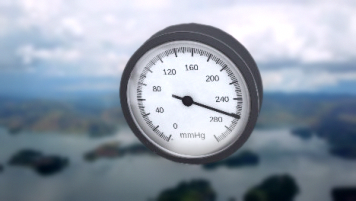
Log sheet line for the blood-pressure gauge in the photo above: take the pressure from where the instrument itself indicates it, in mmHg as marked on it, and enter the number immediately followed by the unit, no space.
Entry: 260mmHg
